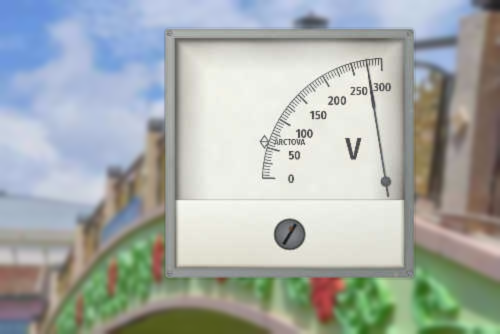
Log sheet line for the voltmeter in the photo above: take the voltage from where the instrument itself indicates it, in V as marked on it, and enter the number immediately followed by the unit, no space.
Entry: 275V
